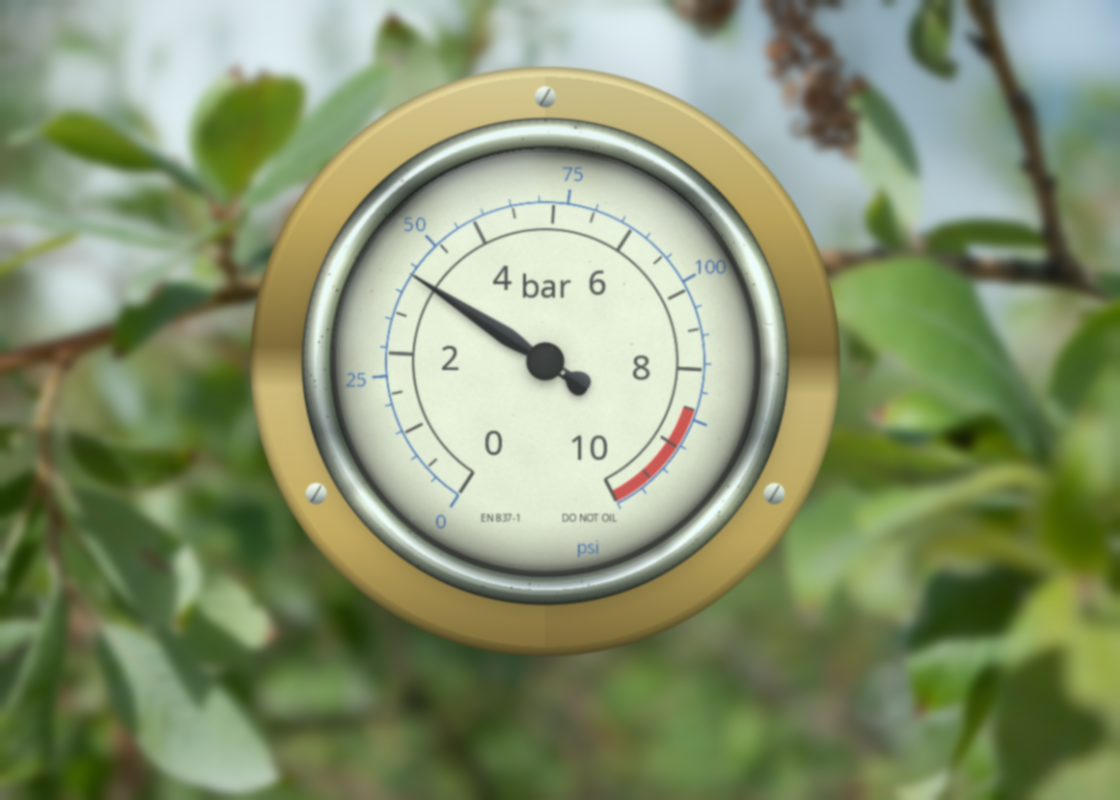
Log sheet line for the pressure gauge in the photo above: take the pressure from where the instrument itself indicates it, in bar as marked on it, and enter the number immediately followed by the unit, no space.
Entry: 3bar
